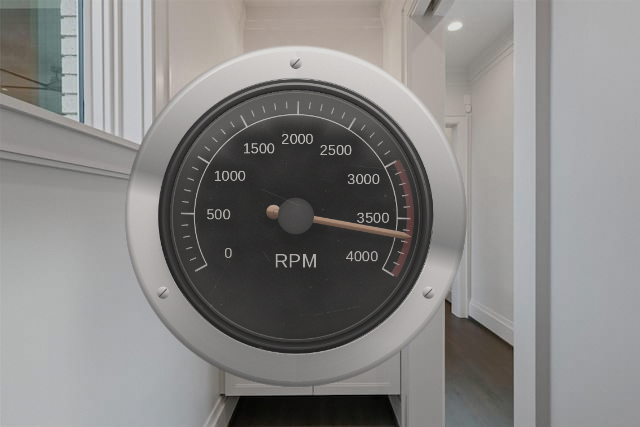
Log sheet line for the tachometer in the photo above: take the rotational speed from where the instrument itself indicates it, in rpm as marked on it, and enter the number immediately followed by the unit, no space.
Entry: 3650rpm
